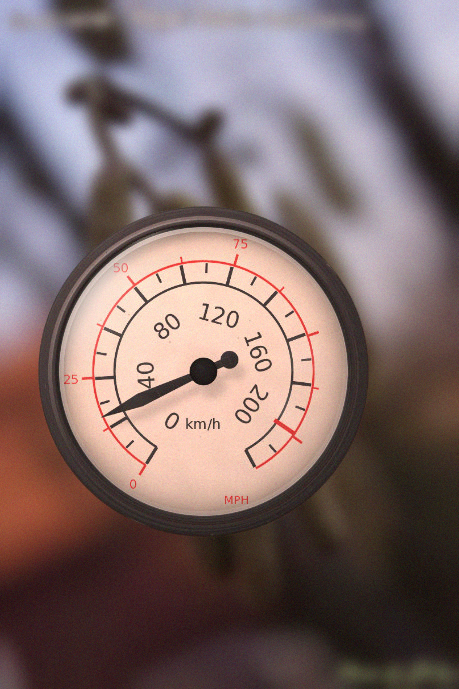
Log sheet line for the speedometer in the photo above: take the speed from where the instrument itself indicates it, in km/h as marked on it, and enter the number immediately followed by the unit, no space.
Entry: 25km/h
